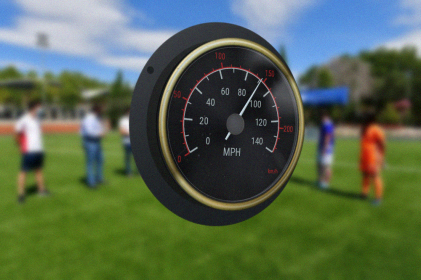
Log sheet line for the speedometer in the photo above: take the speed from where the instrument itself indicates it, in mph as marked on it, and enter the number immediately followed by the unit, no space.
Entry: 90mph
